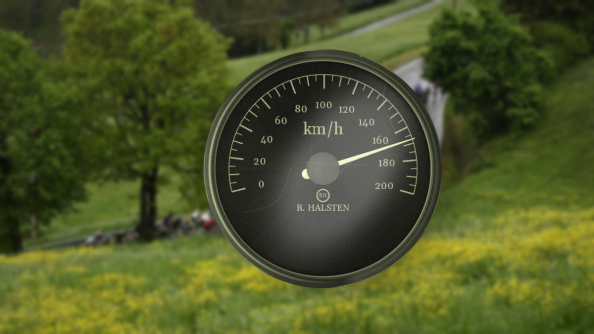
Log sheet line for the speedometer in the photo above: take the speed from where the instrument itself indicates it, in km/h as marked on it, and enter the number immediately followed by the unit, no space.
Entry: 167.5km/h
